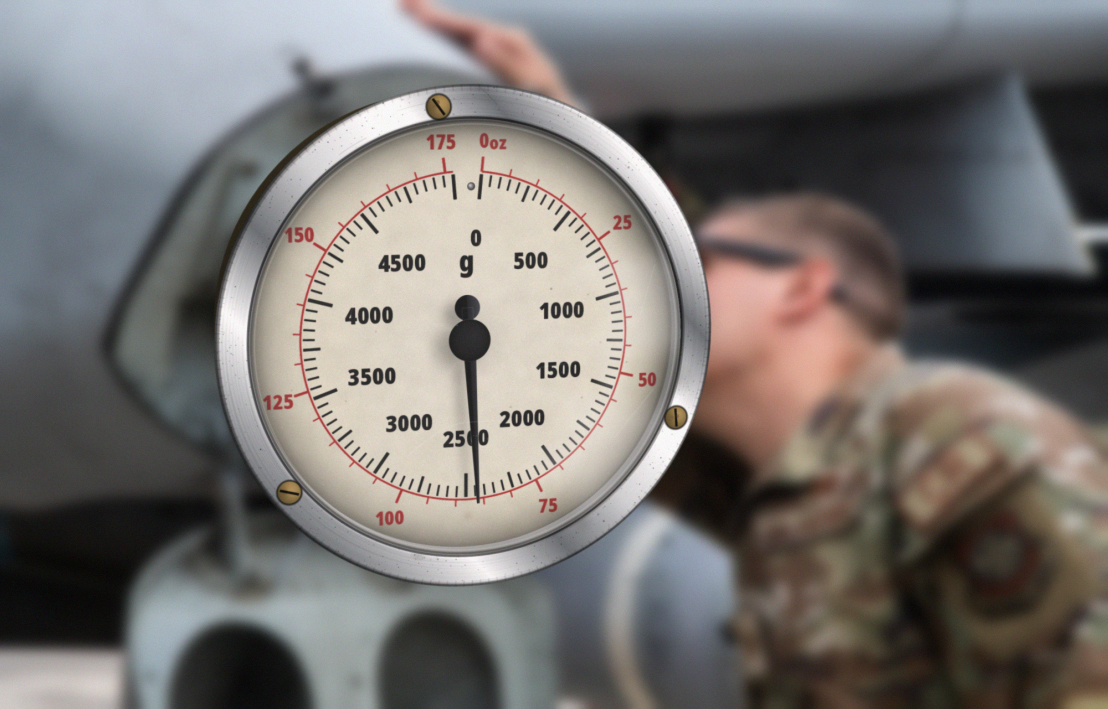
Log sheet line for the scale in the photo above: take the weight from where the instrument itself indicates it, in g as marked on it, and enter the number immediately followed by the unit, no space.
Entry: 2450g
